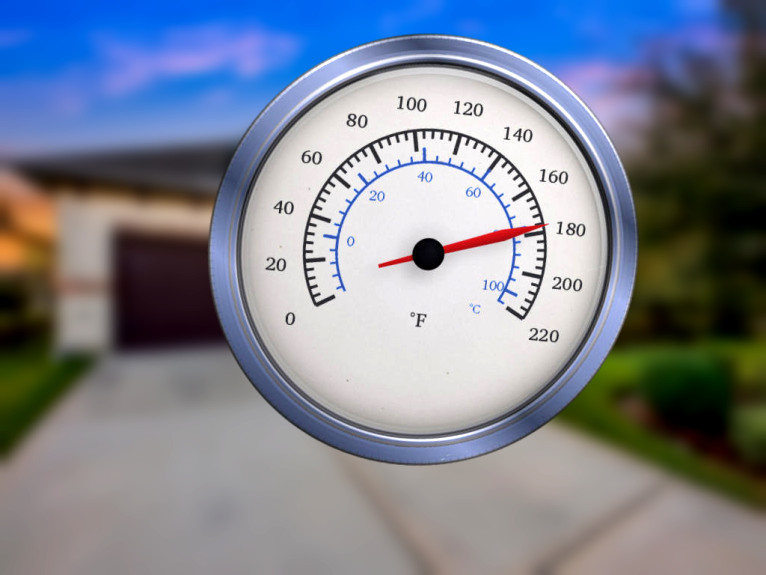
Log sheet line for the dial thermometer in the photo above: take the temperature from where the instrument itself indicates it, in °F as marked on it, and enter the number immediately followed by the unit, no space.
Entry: 176°F
